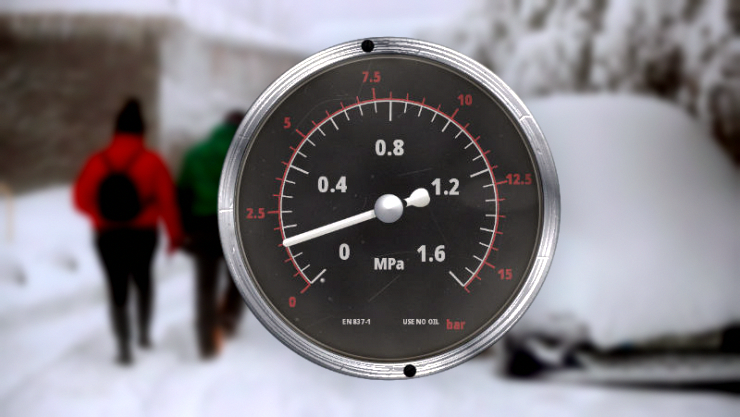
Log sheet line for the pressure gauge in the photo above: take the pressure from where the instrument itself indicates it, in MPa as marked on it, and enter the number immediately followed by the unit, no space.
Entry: 0.15MPa
